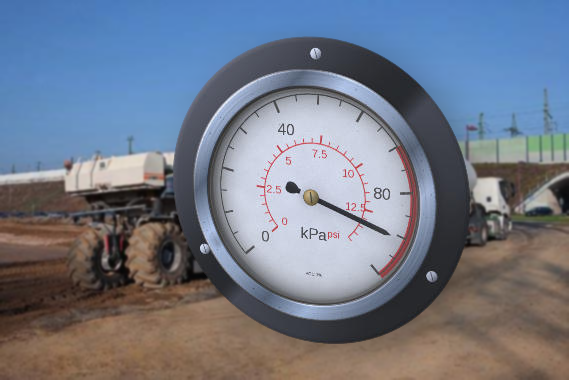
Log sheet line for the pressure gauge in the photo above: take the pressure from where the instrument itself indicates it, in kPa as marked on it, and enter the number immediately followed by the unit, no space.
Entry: 90kPa
